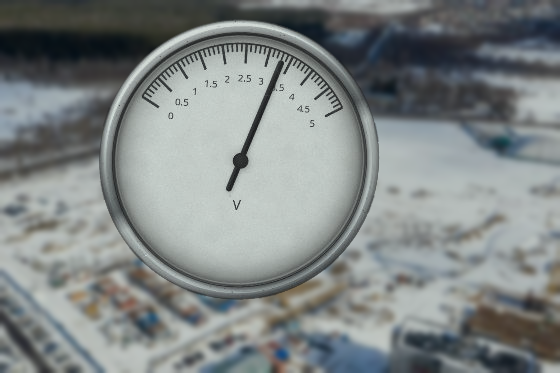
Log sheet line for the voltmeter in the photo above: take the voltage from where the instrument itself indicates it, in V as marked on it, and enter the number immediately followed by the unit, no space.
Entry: 3.3V
